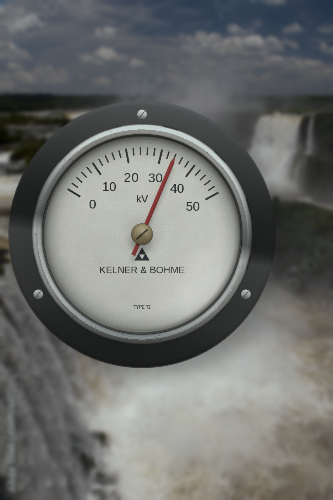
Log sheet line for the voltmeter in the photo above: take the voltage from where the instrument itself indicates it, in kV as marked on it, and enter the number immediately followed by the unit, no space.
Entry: 34kV
